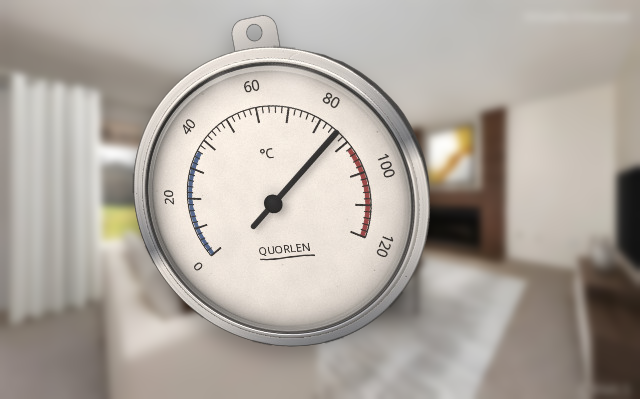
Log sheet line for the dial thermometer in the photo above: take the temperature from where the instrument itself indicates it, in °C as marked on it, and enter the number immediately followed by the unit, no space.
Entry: 86°C
